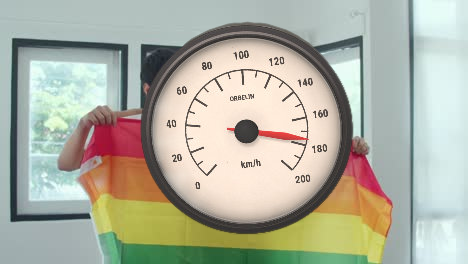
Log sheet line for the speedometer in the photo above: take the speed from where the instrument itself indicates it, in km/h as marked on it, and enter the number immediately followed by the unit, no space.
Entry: 175km/h
